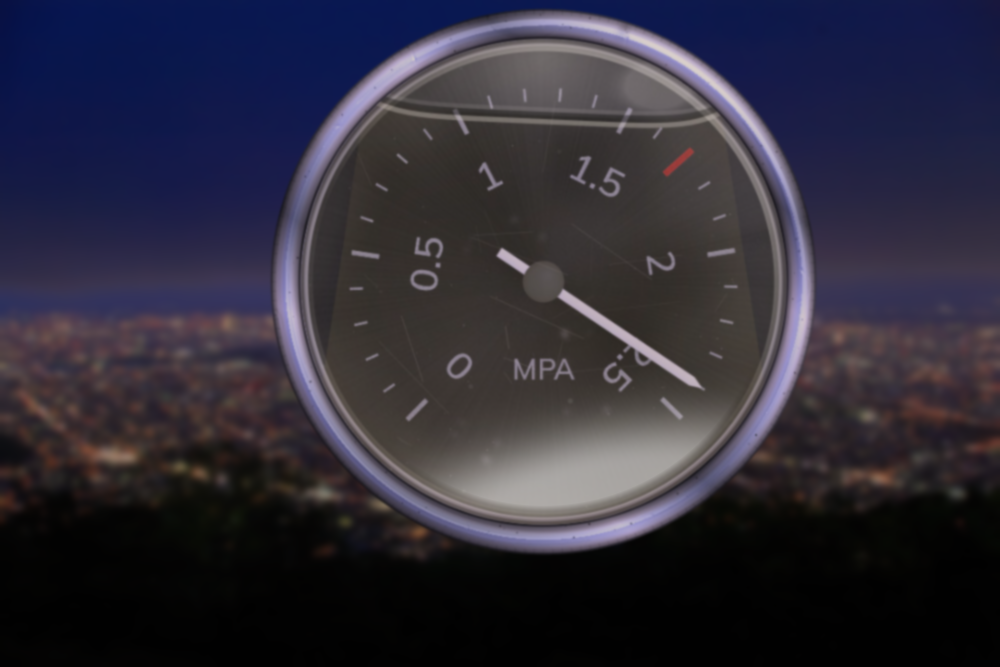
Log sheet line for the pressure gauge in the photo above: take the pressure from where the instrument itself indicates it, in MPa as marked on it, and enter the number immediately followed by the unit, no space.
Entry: 2.4MPa
